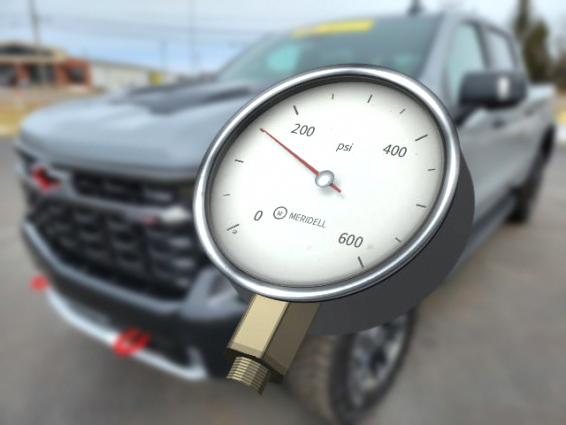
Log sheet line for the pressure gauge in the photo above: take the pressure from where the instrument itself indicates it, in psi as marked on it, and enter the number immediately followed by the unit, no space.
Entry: 150psi
